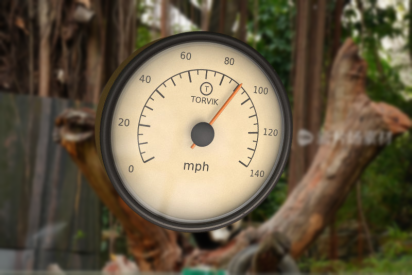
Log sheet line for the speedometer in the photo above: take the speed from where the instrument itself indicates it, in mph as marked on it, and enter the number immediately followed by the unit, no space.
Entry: 90mph
